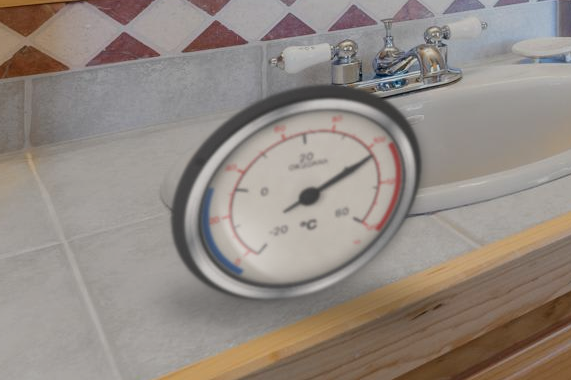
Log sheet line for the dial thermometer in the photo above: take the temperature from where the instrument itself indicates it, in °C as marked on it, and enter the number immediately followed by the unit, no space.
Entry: 40°C
